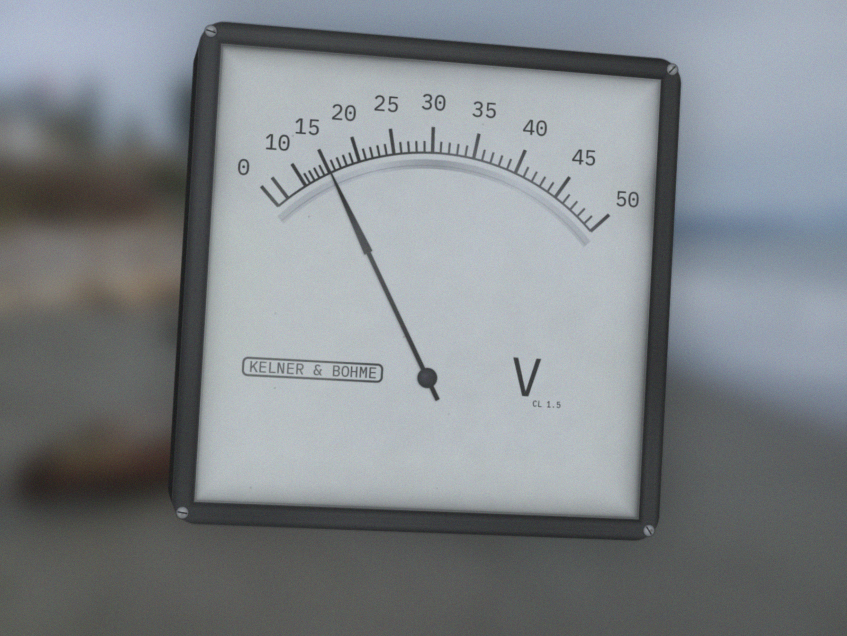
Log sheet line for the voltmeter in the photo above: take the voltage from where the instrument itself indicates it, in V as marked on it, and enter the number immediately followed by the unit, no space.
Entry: 15V
